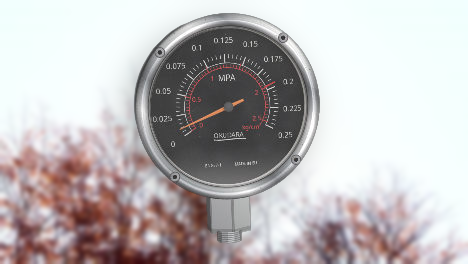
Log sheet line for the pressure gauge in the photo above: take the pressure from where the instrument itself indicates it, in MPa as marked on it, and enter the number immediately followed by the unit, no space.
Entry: 0.01MPa
